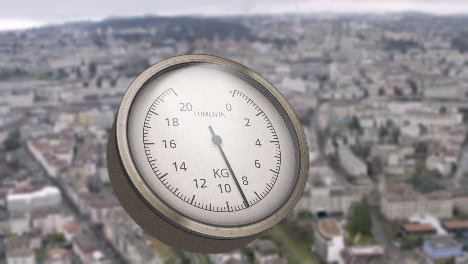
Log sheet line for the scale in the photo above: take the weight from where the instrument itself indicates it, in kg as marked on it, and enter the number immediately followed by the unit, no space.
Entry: 9kg
